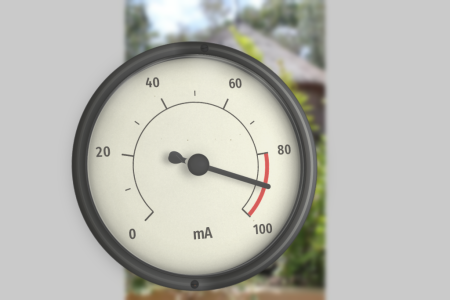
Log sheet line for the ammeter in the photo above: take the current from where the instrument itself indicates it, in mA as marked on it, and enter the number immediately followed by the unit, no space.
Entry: 90mA
